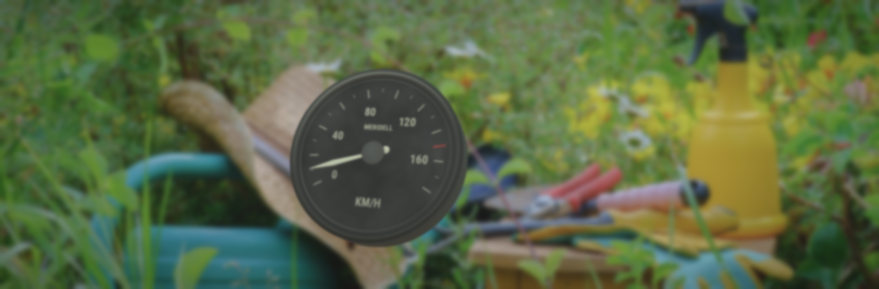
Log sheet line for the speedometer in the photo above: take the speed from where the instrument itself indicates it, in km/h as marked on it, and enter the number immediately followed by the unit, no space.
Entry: 10km/h
